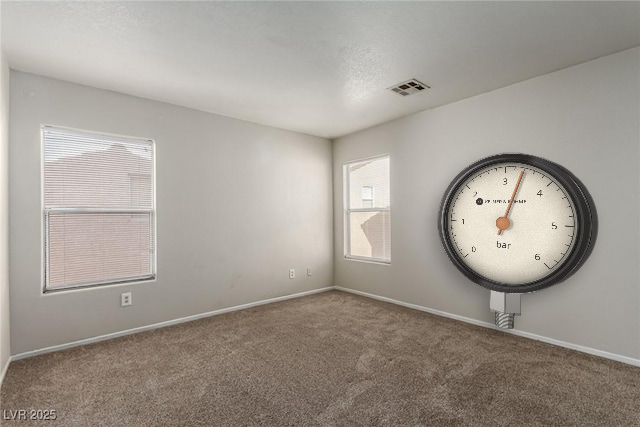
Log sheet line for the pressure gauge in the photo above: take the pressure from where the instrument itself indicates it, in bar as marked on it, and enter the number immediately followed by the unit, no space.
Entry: 3.4bar
